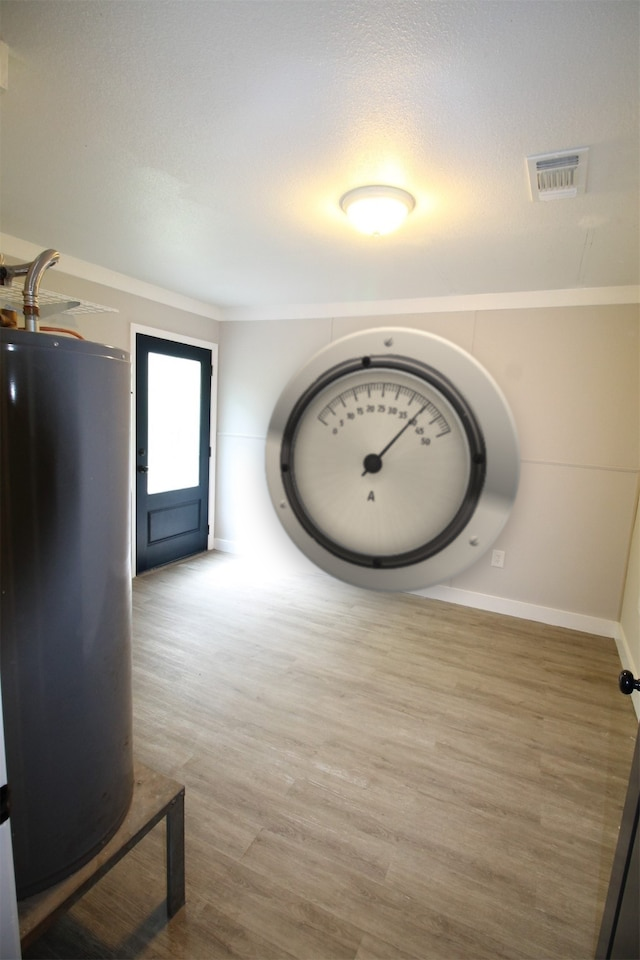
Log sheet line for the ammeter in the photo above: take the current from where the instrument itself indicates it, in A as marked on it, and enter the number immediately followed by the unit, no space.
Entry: 40A
